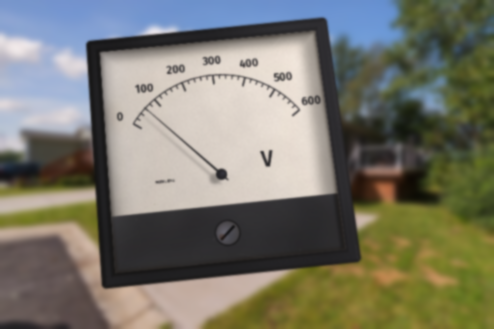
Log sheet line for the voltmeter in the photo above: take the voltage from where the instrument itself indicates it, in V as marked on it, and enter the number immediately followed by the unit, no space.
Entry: 60V
